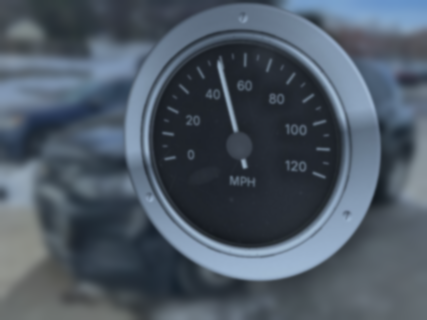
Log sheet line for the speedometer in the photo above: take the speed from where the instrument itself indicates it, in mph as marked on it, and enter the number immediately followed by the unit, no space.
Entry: 50mph
